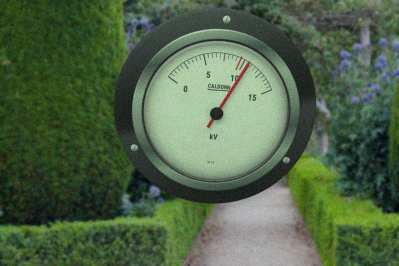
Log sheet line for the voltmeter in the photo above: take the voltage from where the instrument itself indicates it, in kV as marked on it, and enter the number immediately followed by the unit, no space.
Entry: 10.5kV
